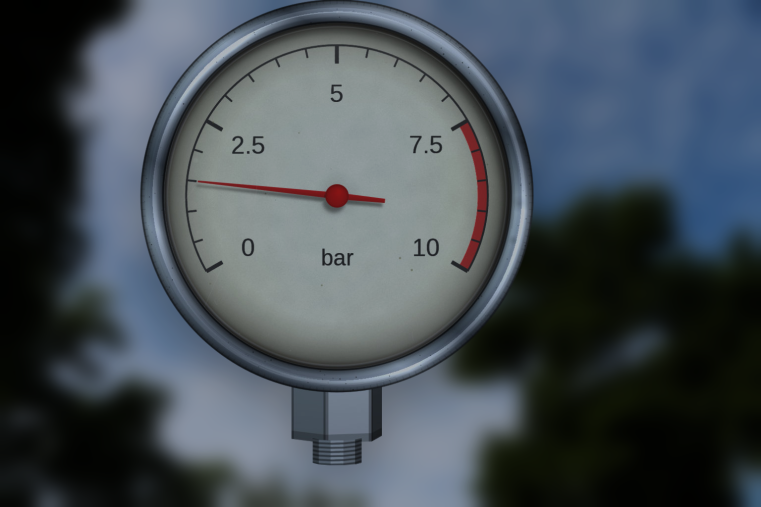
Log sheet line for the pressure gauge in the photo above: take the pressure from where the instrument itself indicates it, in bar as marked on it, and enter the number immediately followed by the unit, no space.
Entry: 1.5bar
